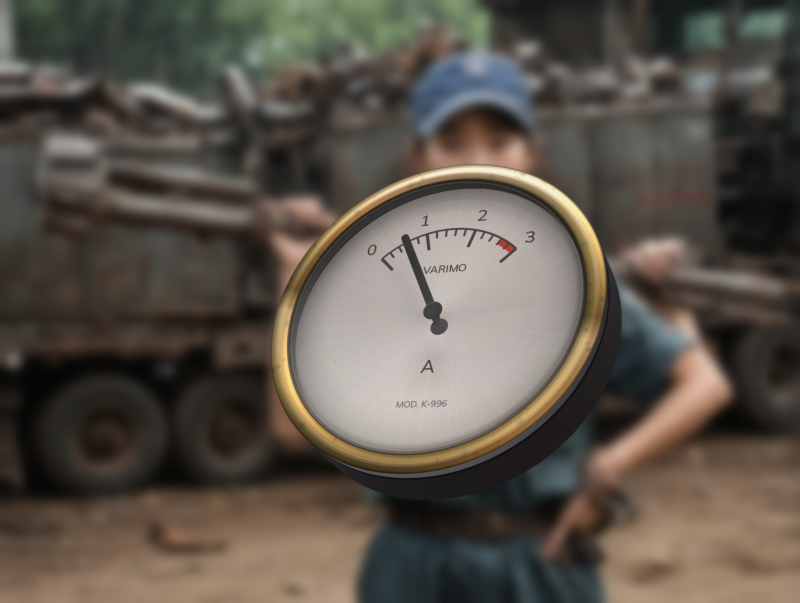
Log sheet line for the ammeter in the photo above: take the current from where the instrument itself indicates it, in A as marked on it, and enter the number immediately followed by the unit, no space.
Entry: 0.6A
